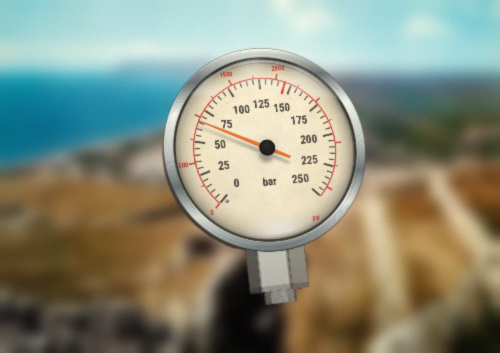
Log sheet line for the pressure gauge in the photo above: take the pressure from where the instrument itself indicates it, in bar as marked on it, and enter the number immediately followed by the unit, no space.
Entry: 65bar
